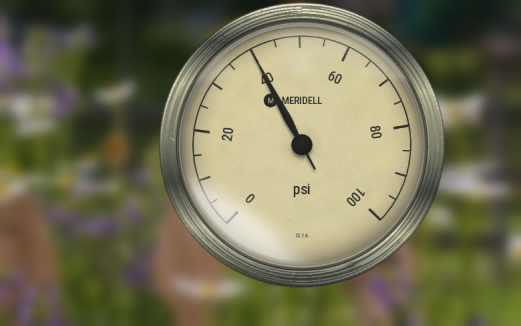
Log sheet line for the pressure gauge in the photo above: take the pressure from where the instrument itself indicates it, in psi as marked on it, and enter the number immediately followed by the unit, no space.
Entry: 40psi
